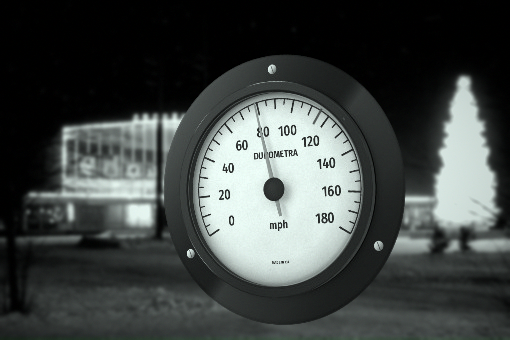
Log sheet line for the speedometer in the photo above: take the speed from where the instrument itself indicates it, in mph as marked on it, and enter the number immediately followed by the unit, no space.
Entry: 80mph
